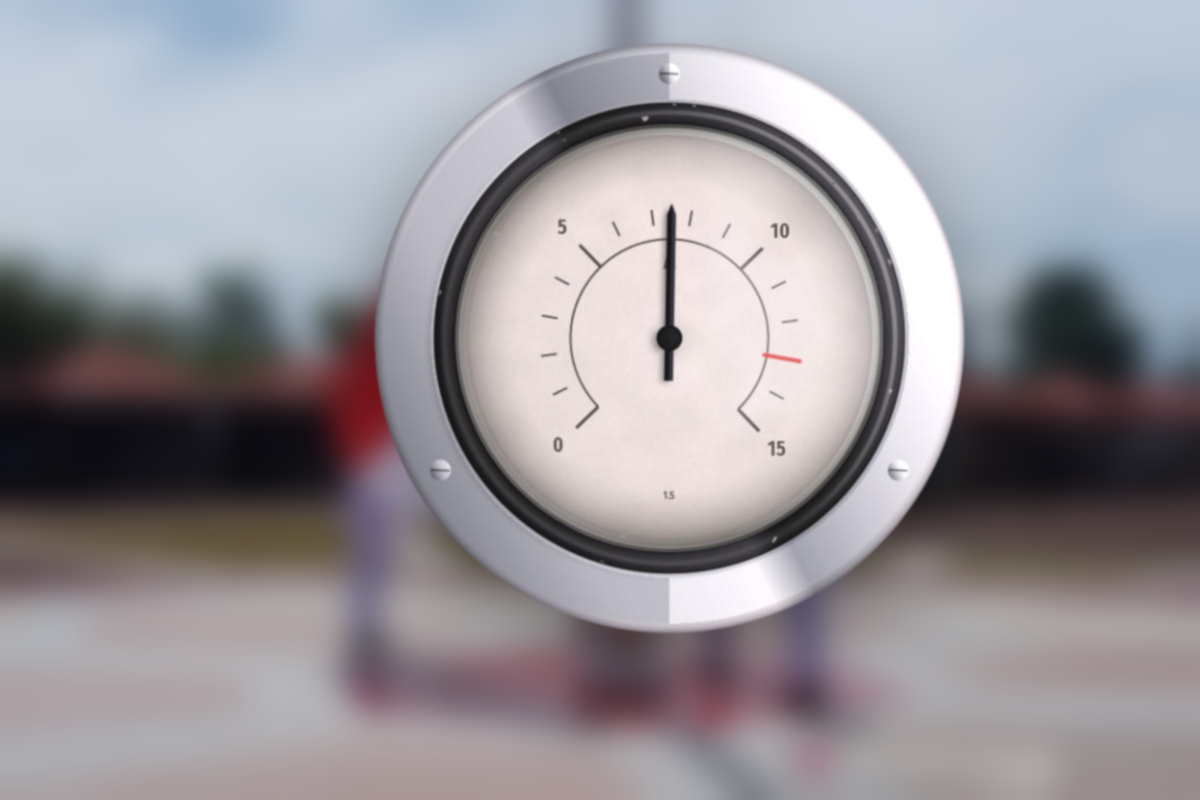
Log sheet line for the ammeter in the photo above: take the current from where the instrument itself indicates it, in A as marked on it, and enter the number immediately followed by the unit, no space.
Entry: 7.5A
